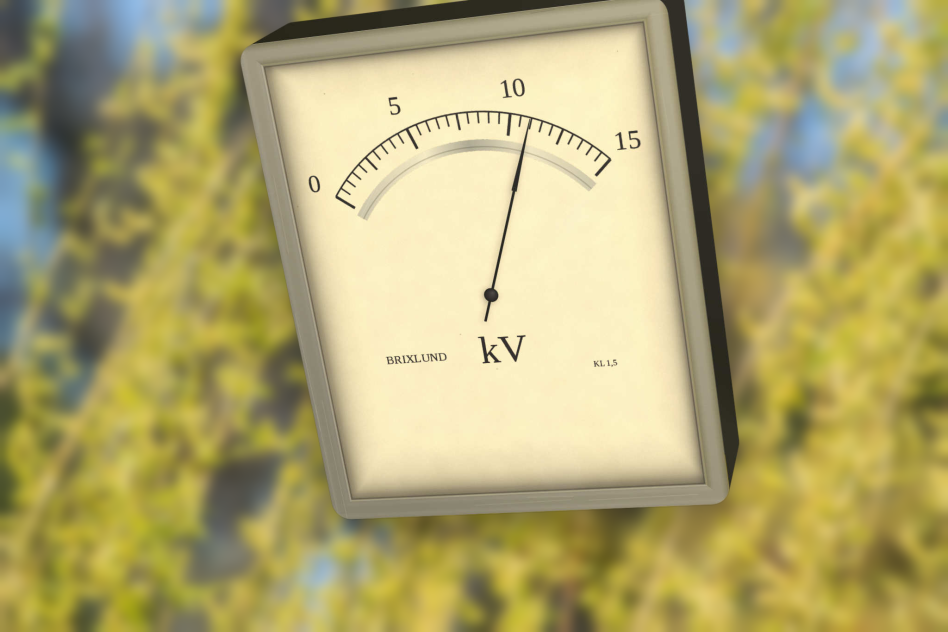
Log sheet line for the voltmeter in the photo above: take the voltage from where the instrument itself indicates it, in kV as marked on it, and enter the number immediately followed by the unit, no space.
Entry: 11kV
